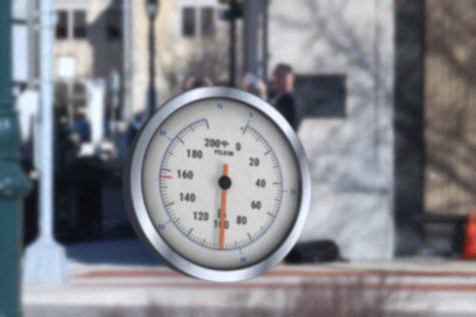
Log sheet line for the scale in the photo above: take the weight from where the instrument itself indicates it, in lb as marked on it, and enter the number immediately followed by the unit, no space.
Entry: 100lb
